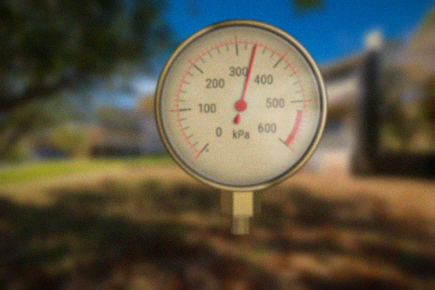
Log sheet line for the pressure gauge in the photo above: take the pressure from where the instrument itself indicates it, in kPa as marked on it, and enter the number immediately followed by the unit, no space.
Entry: 340kPa
